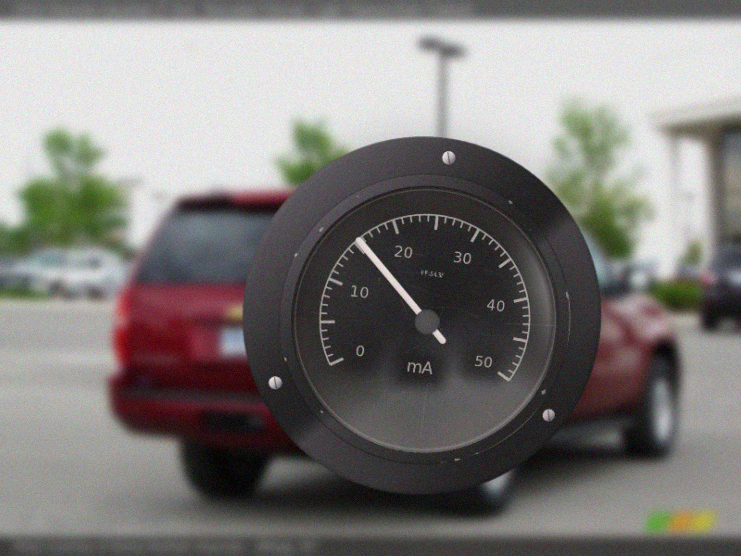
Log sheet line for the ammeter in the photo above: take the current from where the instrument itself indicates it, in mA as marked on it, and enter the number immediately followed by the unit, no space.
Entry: 15.5mA
